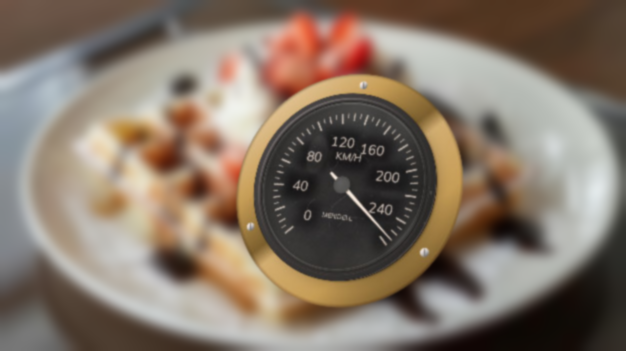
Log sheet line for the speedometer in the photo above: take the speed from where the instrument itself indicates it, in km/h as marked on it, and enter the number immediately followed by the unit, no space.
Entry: 255km/h
